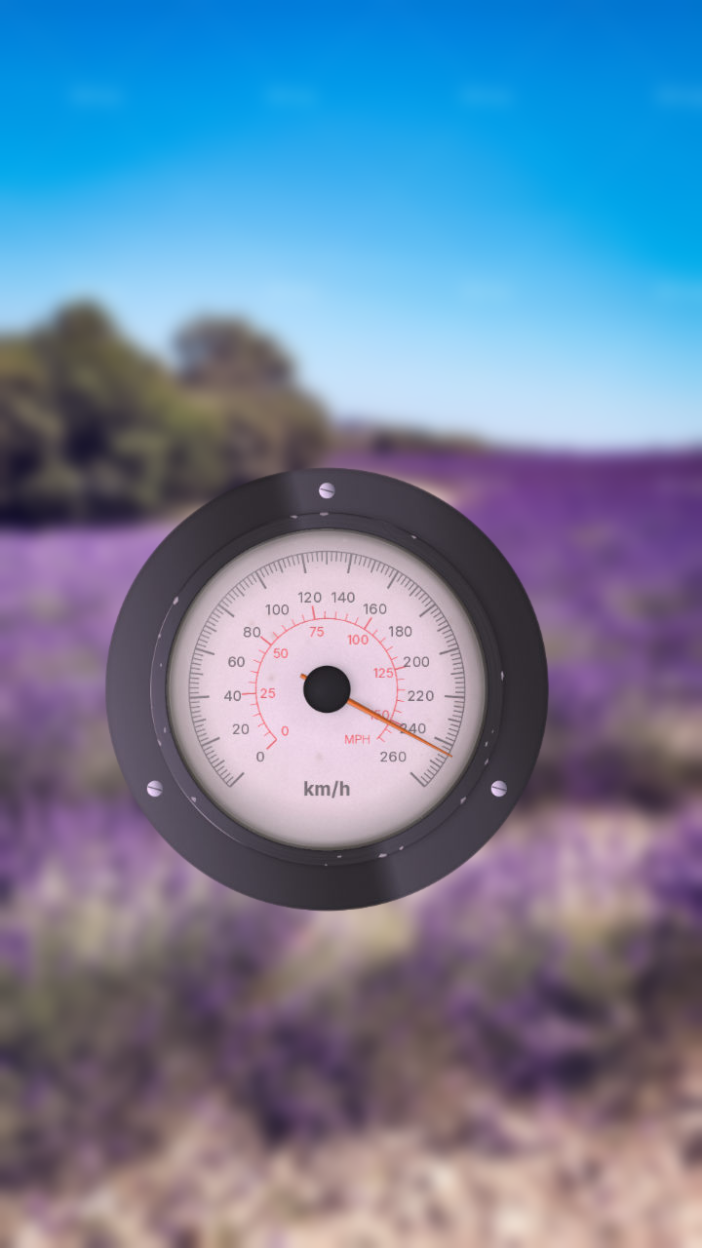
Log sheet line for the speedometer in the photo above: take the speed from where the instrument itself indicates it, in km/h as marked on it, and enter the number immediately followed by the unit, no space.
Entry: 244km/h
